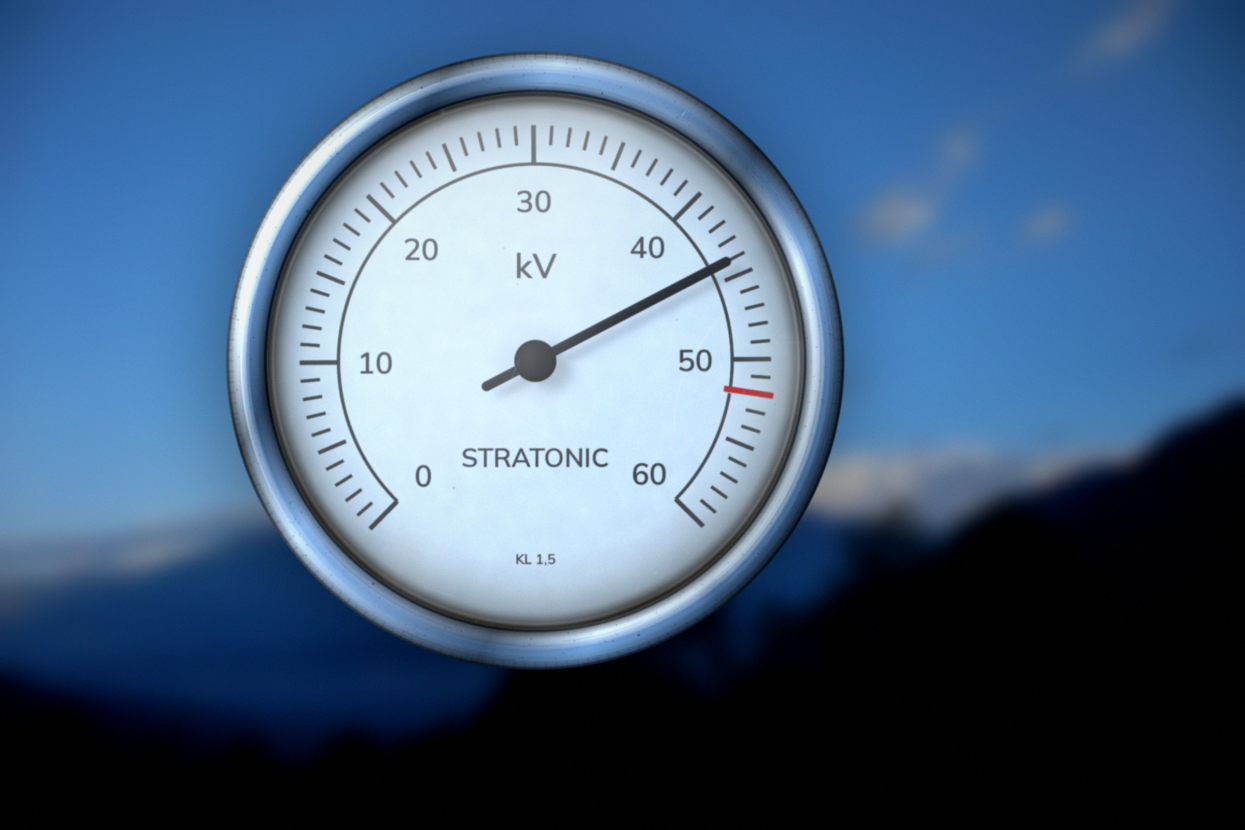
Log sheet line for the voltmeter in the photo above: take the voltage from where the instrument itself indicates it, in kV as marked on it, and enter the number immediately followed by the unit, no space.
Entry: 44kV
